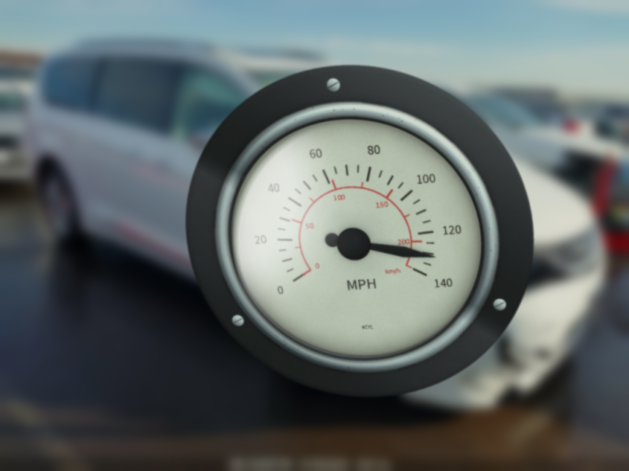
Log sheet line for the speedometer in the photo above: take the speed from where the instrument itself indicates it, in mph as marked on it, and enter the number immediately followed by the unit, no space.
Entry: 130mph
